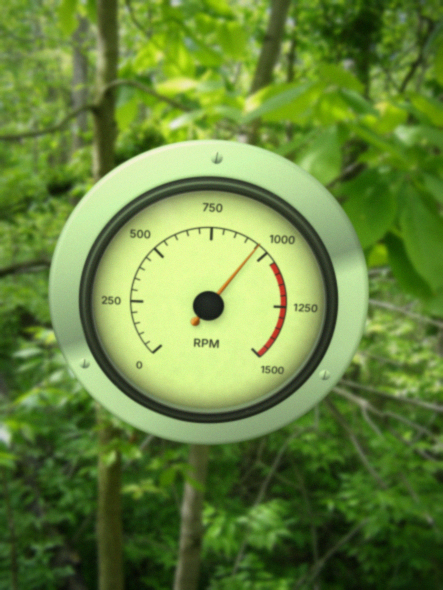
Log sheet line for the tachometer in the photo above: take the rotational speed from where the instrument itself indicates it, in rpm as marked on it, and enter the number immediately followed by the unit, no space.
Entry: 950rpm
